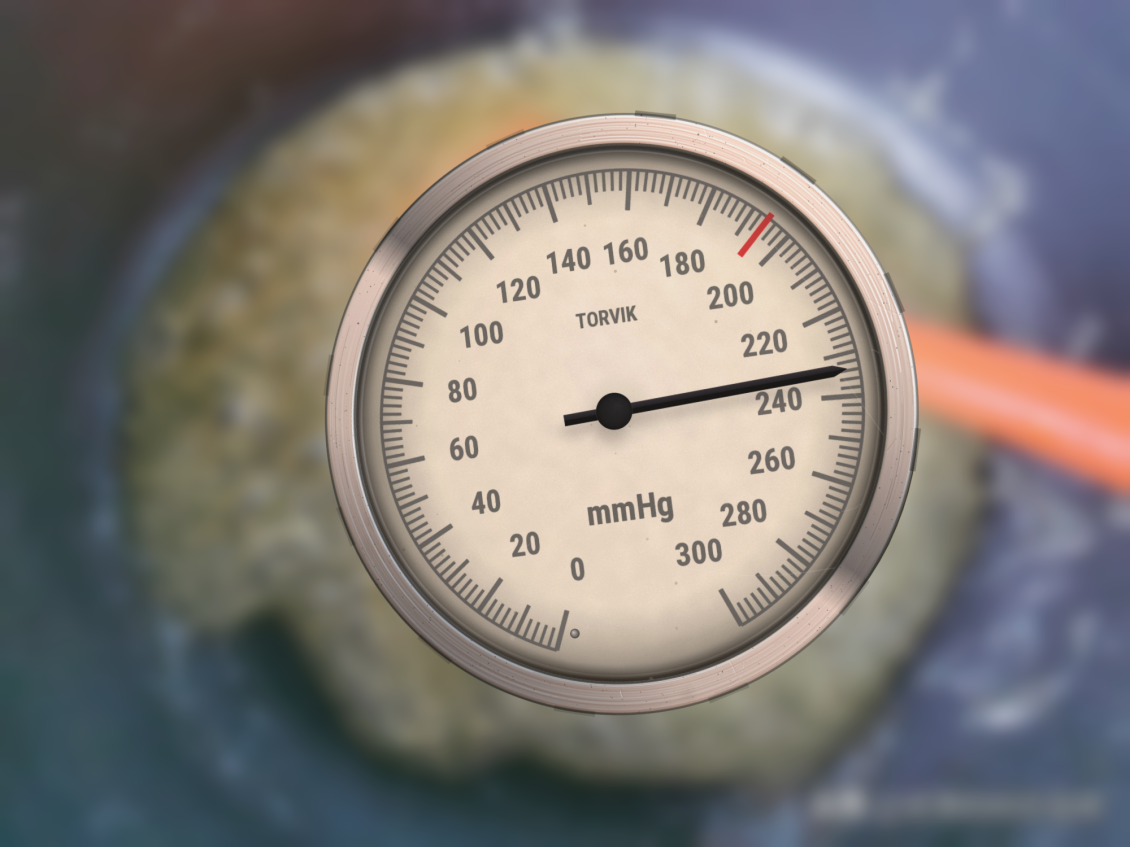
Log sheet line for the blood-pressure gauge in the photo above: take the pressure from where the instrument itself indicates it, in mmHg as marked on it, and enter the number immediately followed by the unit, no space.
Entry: 234mmHg
